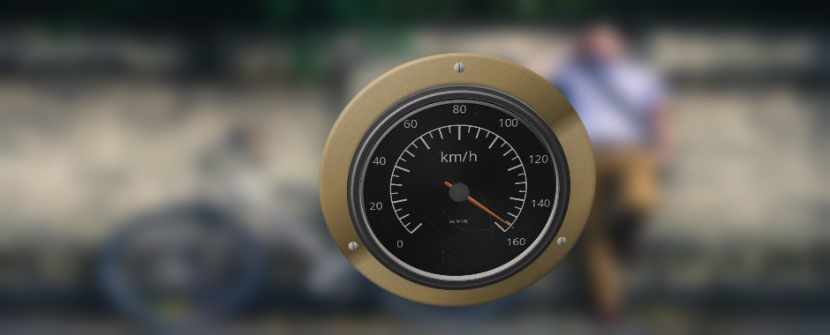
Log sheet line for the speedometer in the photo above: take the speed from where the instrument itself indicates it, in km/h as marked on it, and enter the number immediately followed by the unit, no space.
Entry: 155km/h
